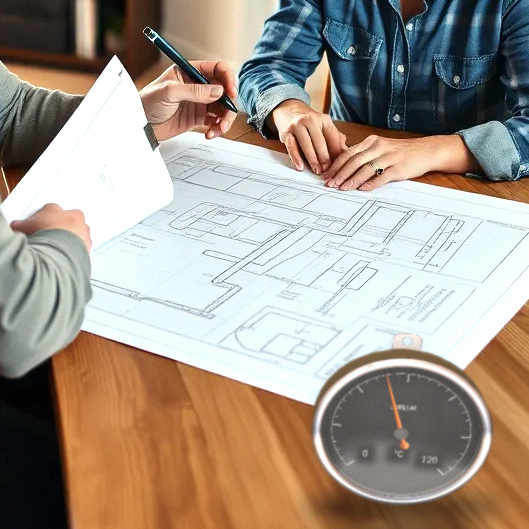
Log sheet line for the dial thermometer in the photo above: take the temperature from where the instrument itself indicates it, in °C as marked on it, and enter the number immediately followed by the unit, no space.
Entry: 52°C
